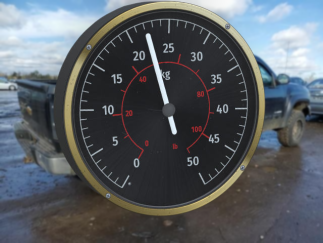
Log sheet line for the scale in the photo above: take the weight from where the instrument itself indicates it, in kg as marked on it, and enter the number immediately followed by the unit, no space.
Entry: 22kg
